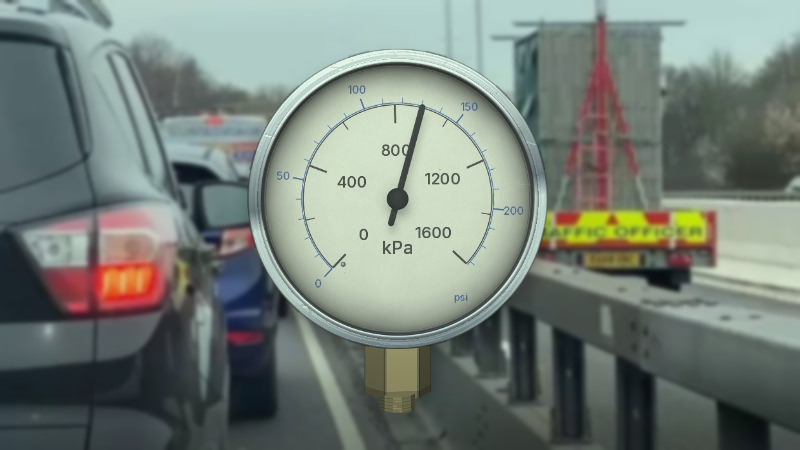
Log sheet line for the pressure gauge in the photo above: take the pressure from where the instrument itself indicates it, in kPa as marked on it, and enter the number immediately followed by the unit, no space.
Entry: 900kPa
